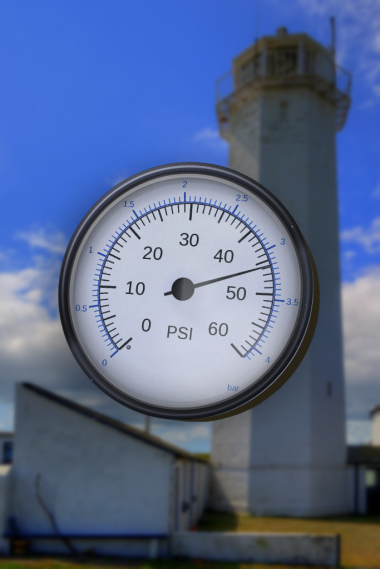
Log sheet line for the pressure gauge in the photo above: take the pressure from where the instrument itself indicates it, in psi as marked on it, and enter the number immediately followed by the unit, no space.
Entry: 46psi
